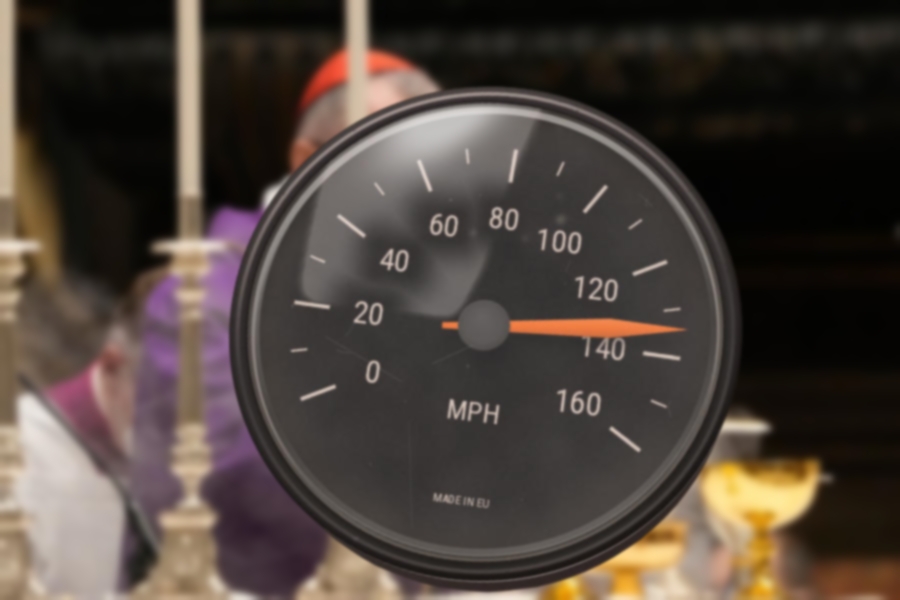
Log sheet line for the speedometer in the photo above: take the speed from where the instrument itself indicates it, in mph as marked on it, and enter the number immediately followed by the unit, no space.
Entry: 135mph
